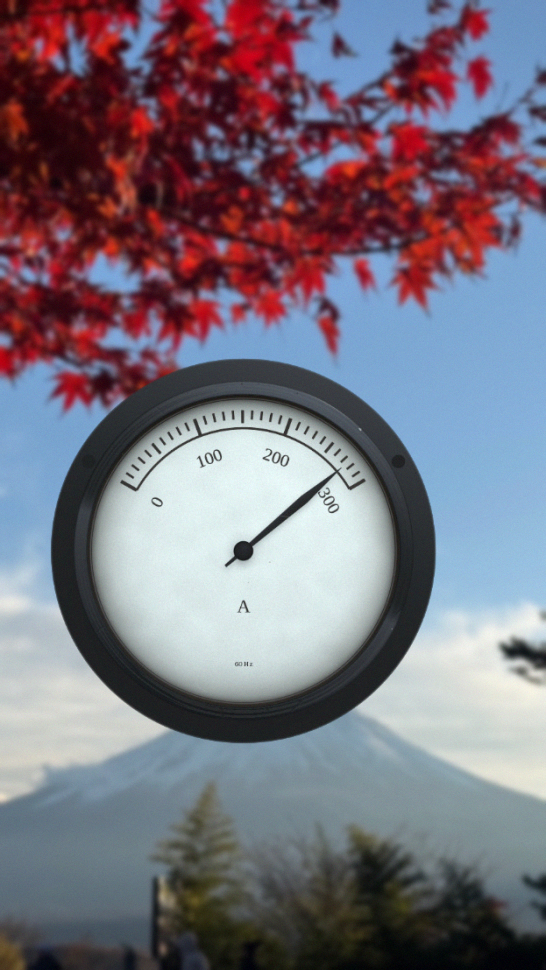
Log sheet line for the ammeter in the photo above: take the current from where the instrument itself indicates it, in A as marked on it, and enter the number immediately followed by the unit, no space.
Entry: 275A
